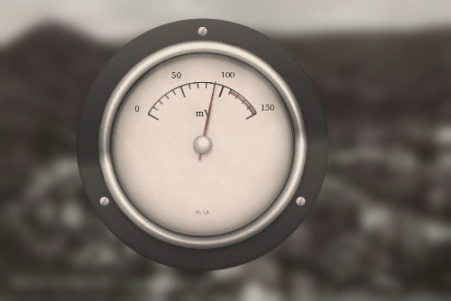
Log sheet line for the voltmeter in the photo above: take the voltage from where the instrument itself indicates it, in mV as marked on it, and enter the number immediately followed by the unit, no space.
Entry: 90mV
